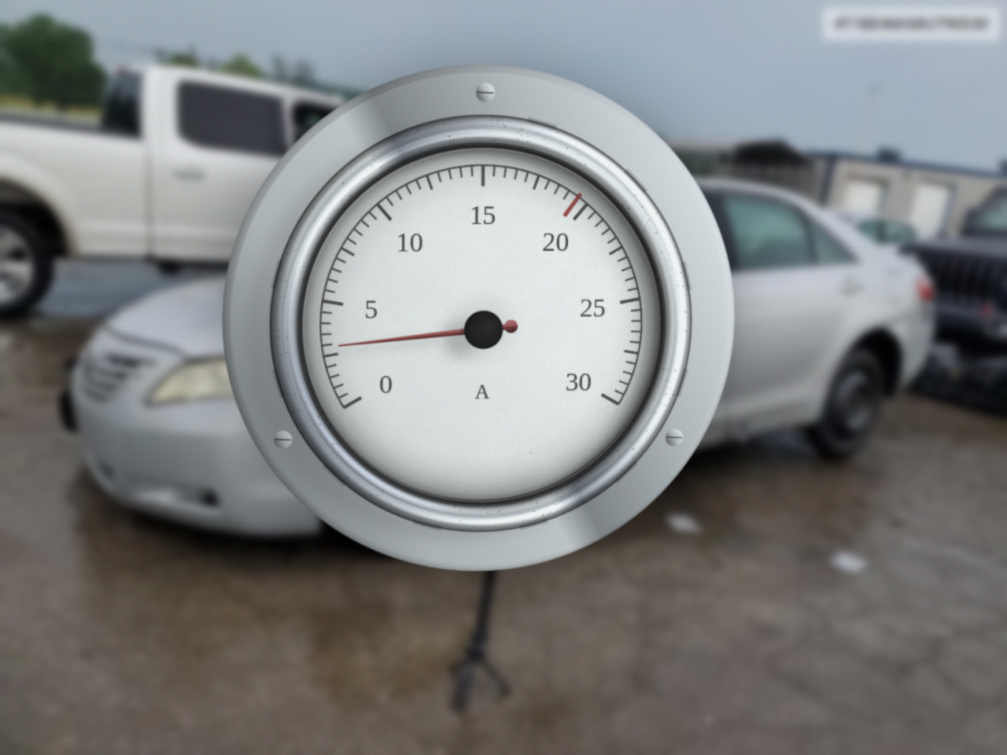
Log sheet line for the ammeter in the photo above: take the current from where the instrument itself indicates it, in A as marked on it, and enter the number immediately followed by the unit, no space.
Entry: 3A
